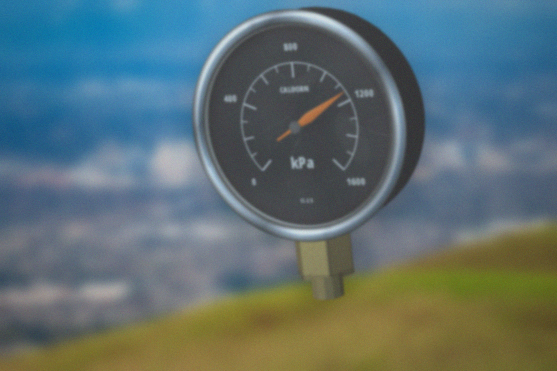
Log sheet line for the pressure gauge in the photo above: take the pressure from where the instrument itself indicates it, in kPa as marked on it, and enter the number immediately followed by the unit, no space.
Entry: 1150kPa
